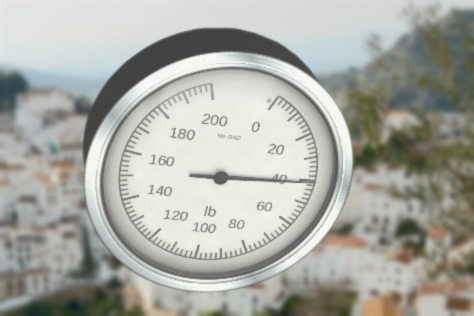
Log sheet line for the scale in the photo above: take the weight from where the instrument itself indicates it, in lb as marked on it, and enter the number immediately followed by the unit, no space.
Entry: 40lb
